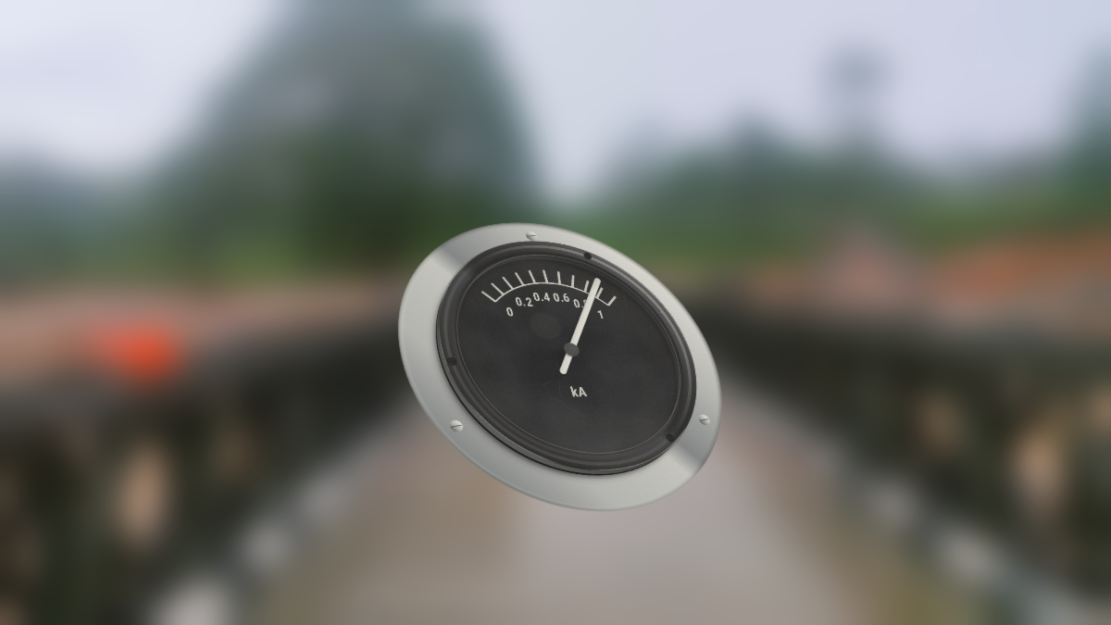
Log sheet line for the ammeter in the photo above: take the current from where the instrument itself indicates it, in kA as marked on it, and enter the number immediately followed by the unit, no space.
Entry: 0.85kA
